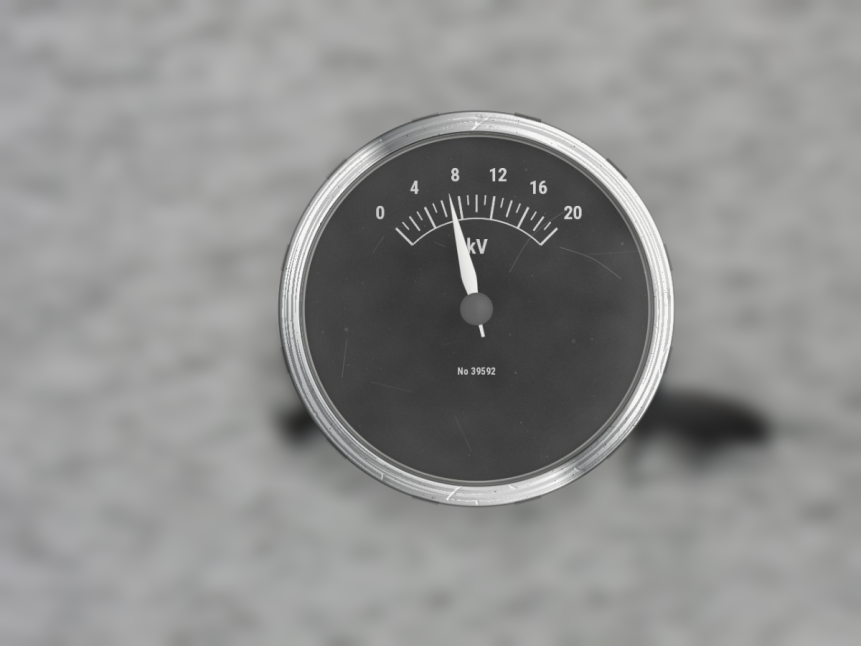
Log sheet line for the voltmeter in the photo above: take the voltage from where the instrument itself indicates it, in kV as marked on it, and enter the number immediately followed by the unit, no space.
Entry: 7kV
